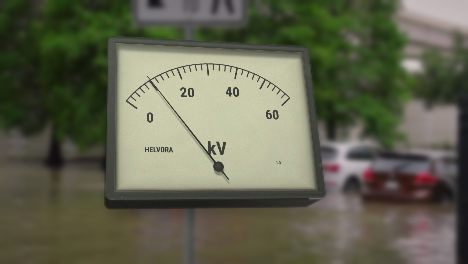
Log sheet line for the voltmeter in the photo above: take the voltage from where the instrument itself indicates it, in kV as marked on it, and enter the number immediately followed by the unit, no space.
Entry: 10kV
